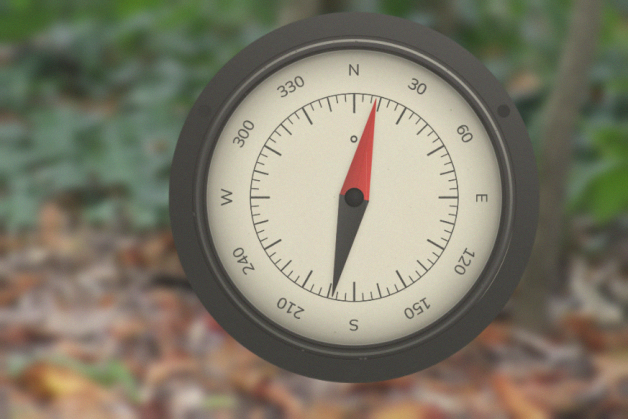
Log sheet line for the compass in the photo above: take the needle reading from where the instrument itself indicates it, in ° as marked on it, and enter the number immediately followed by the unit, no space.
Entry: 12.5°
